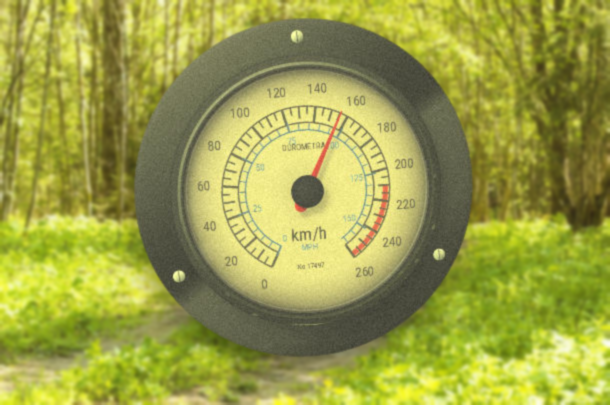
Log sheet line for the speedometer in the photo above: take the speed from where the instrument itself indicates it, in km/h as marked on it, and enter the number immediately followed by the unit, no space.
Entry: 155km/h
